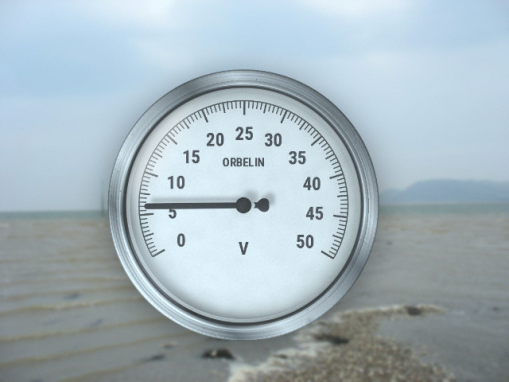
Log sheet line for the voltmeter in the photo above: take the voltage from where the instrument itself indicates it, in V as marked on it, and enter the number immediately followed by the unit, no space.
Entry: 6V
